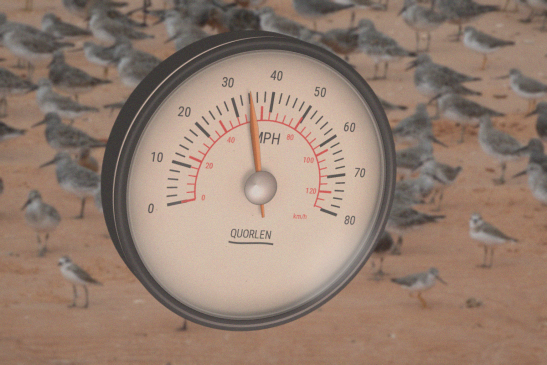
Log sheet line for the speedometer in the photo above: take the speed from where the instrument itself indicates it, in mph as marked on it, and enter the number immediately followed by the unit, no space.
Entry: 34mph
